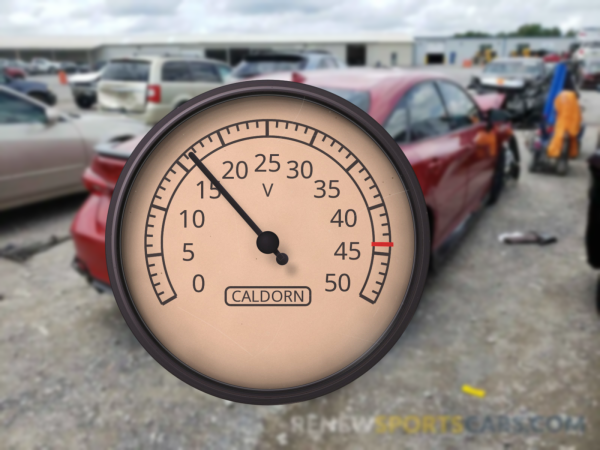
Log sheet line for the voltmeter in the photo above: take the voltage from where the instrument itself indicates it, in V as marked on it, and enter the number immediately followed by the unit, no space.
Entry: 16.5V
